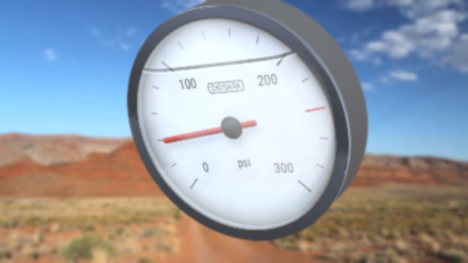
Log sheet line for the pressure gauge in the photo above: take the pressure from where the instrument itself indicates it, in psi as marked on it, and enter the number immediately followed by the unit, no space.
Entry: 40psi
